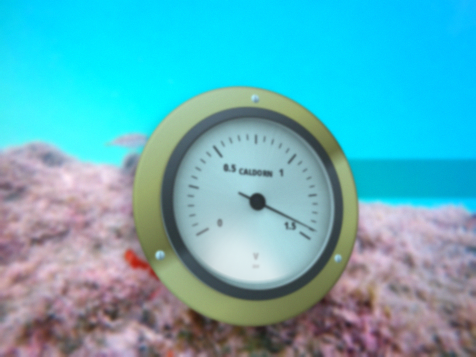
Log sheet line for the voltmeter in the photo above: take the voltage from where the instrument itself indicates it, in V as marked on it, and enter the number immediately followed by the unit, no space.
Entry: 1.45V
